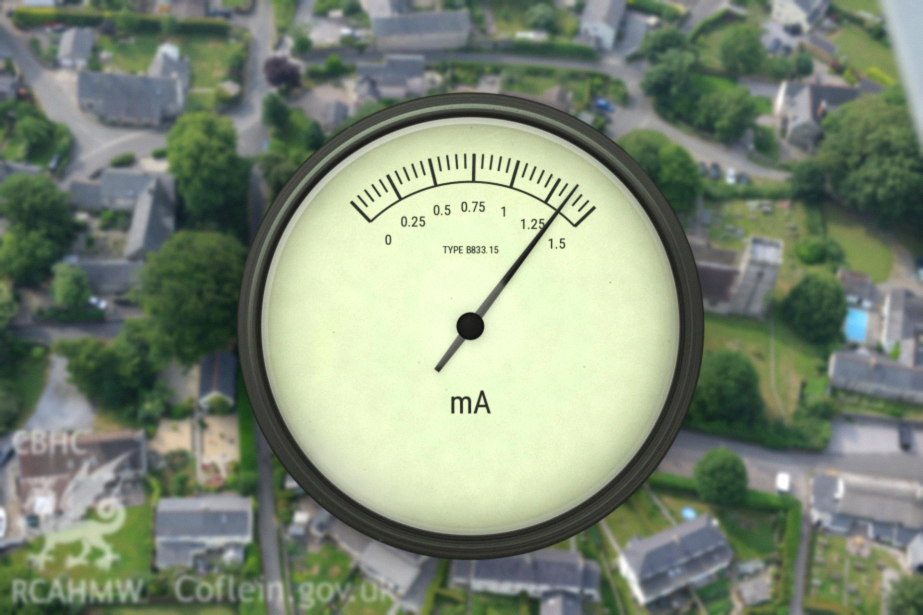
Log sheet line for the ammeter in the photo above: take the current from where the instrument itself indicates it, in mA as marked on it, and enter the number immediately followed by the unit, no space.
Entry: 1.35mA
